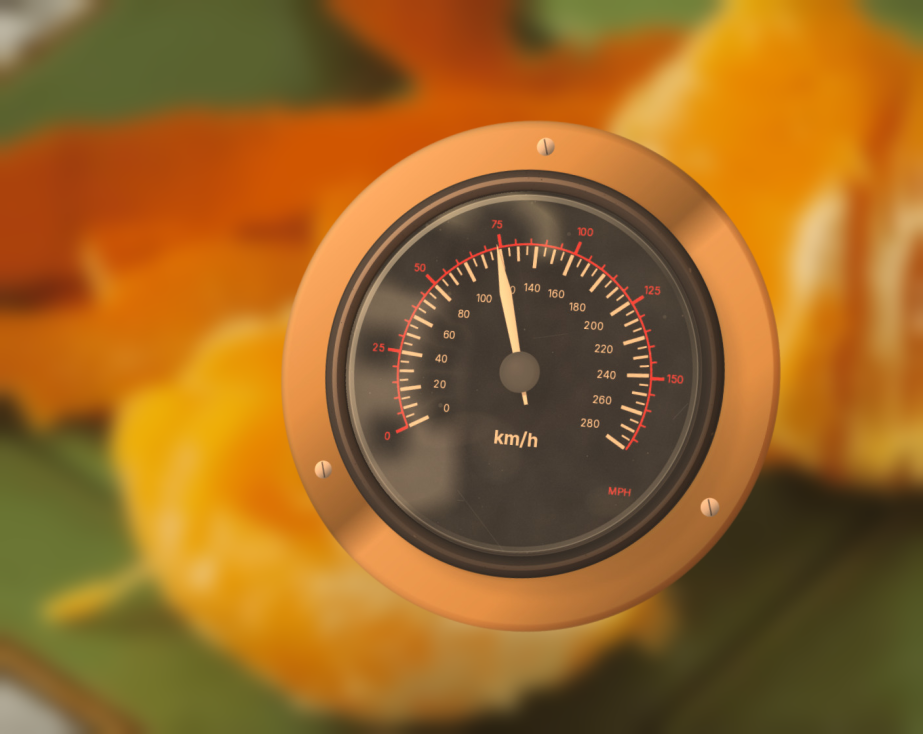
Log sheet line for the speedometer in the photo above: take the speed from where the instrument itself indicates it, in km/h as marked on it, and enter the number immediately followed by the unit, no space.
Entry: 120km/h
